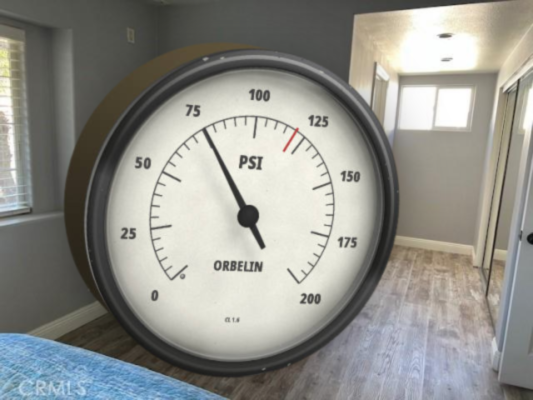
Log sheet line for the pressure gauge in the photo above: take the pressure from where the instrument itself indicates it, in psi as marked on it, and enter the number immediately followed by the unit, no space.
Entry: 75psi
